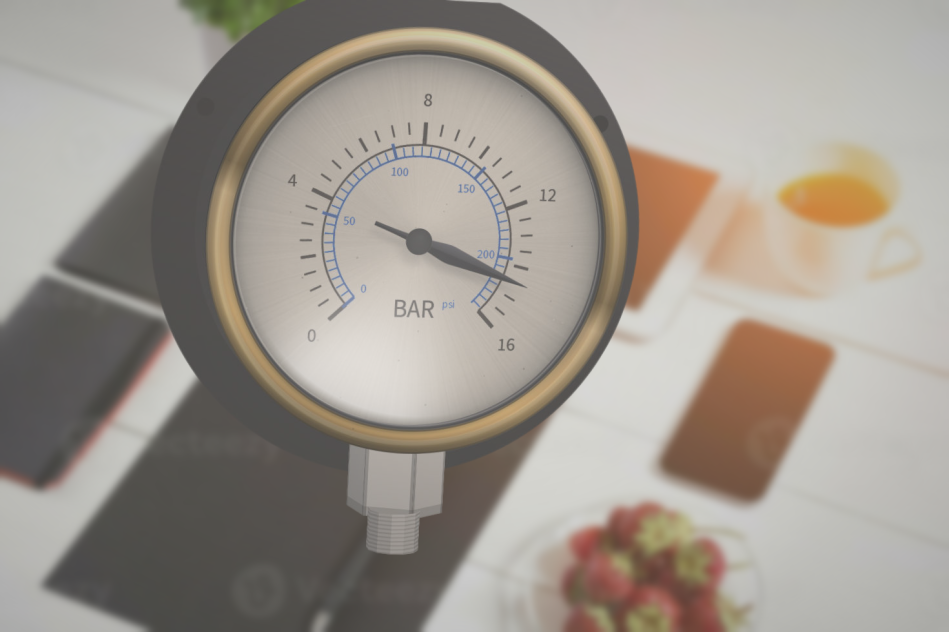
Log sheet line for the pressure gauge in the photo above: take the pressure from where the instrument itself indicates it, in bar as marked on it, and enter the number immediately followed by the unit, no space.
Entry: 14.5bar
